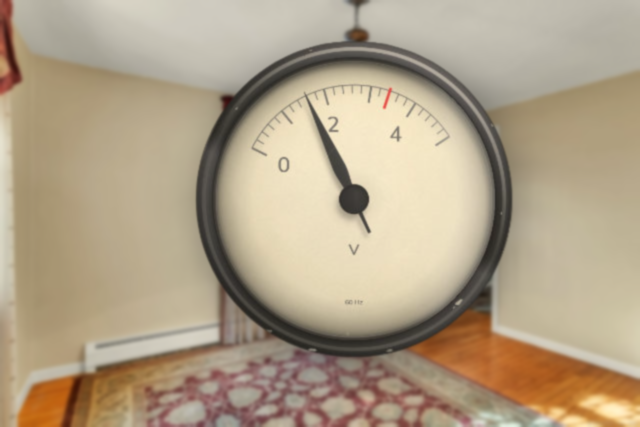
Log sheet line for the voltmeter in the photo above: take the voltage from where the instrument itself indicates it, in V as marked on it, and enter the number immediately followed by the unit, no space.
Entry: 1.6V
